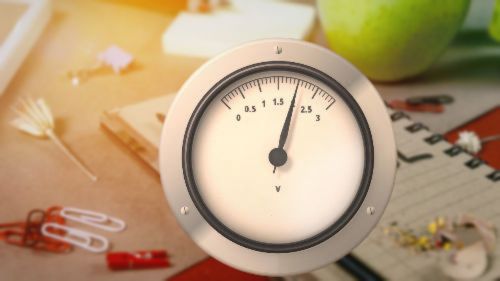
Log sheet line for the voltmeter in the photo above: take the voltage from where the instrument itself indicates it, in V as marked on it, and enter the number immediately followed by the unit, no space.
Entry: 2V
